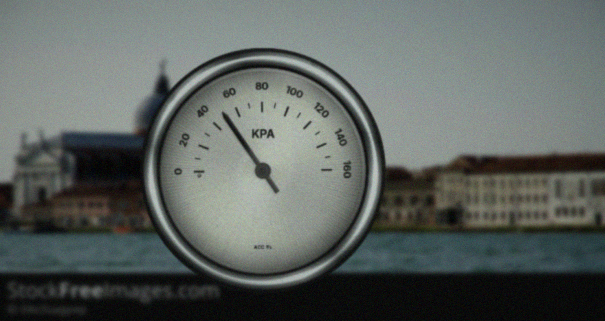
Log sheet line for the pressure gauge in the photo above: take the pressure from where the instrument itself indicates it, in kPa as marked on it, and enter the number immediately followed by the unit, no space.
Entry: 50kPa
